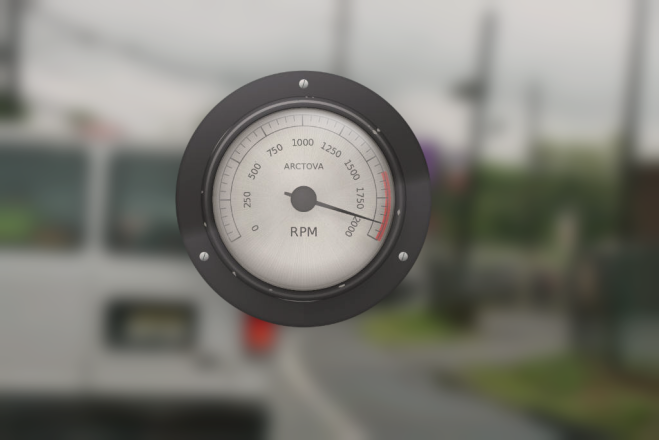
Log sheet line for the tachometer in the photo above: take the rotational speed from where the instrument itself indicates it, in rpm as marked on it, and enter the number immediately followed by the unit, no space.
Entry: 1900rpm
